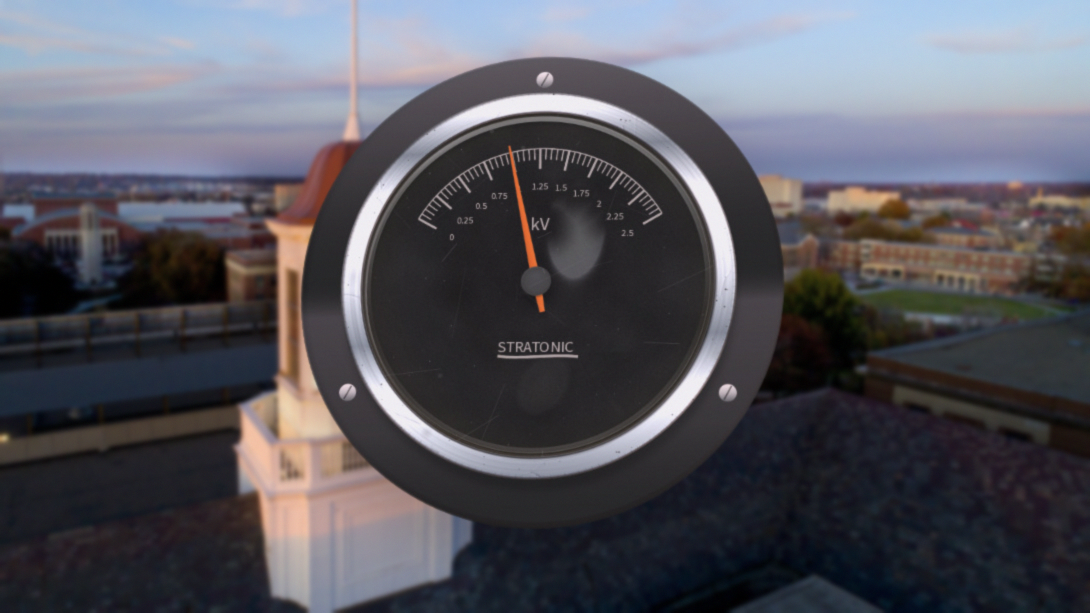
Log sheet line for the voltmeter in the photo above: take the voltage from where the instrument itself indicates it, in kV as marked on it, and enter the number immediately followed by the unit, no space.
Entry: 1kV
